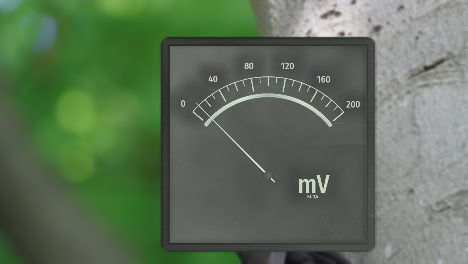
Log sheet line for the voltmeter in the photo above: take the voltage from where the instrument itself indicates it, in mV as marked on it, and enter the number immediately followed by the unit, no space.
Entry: 10mV
